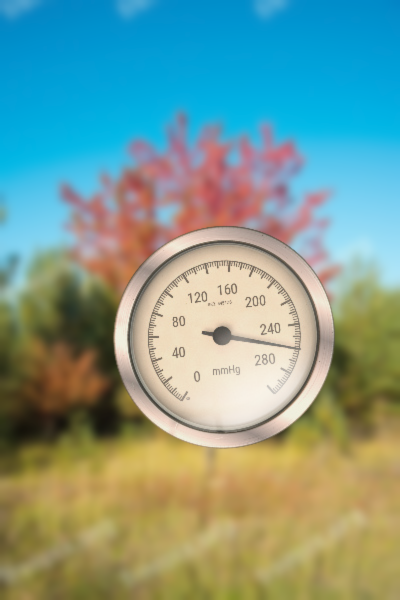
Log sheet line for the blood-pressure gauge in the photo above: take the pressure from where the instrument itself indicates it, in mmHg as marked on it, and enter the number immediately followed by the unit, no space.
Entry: 260mmHg
